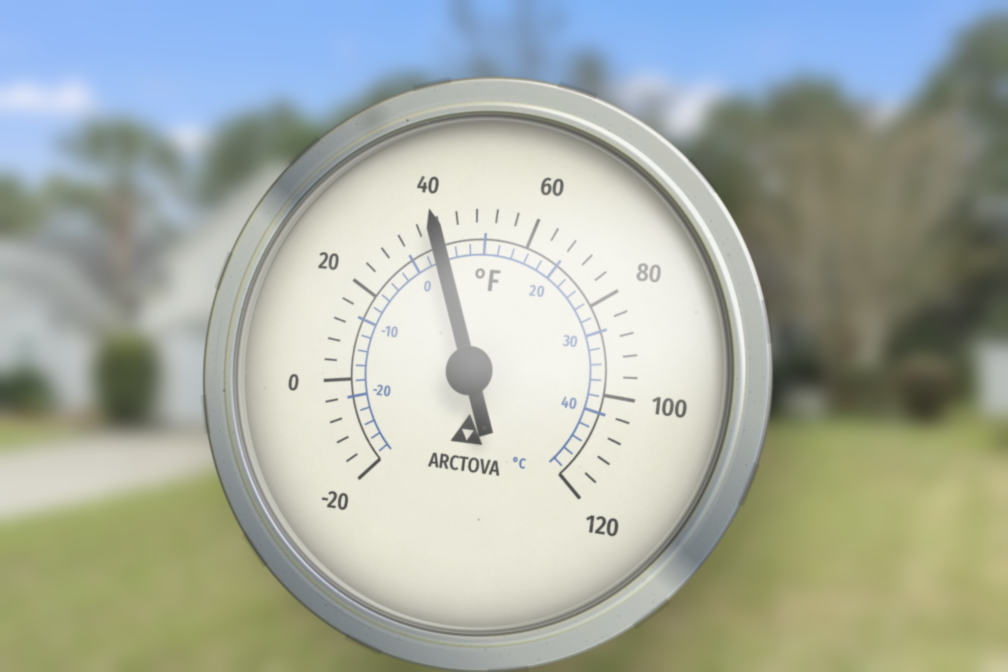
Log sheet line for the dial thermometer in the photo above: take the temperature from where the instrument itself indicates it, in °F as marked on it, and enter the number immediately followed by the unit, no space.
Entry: 40°F
